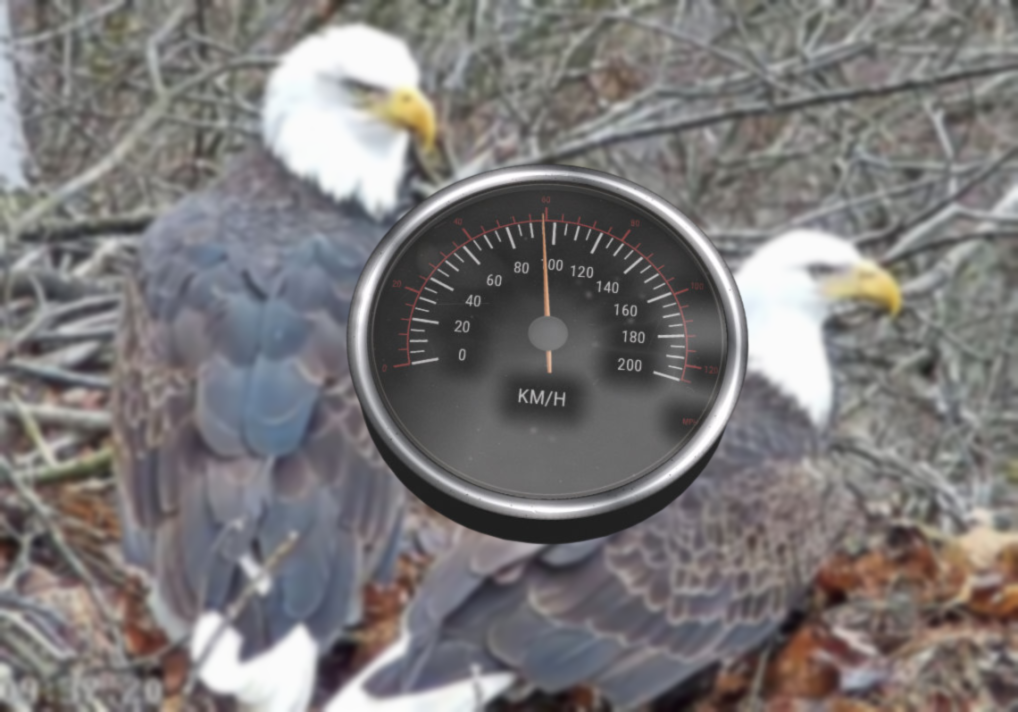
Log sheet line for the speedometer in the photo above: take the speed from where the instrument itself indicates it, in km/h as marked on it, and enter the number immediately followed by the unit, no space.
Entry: 95km/h
